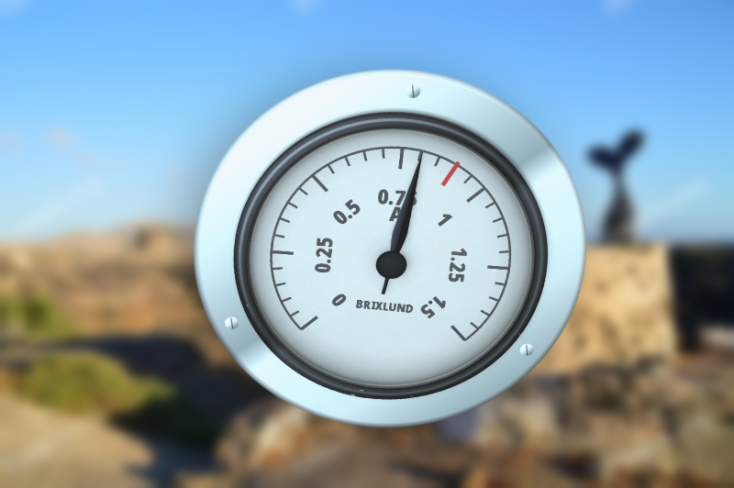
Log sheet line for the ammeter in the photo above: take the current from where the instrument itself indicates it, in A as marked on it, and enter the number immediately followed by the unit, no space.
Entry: 0.8A
